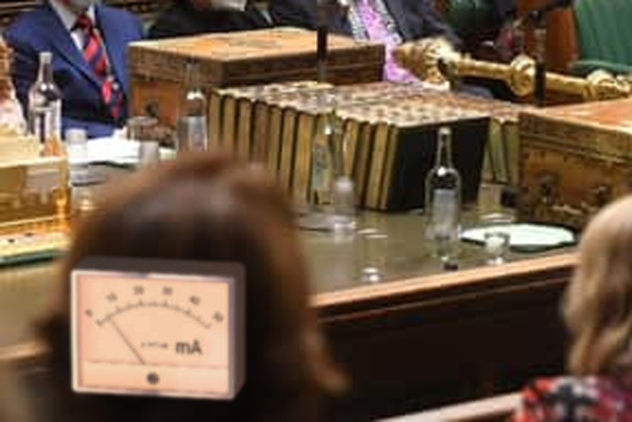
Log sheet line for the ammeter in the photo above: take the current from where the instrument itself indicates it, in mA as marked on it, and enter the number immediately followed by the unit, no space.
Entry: 5mA
